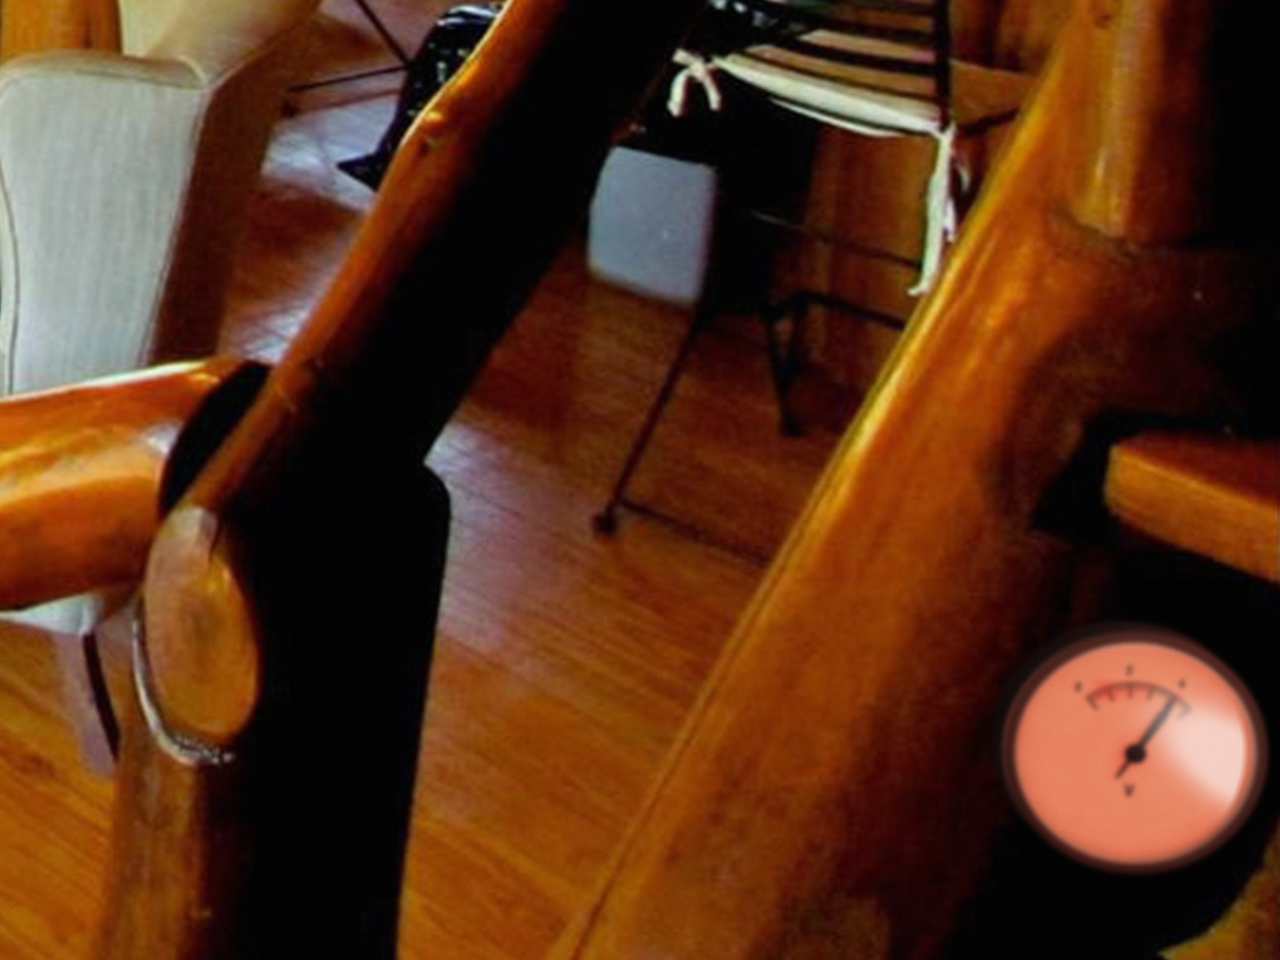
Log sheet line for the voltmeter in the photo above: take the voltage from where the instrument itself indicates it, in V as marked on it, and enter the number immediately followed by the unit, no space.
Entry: 4V
